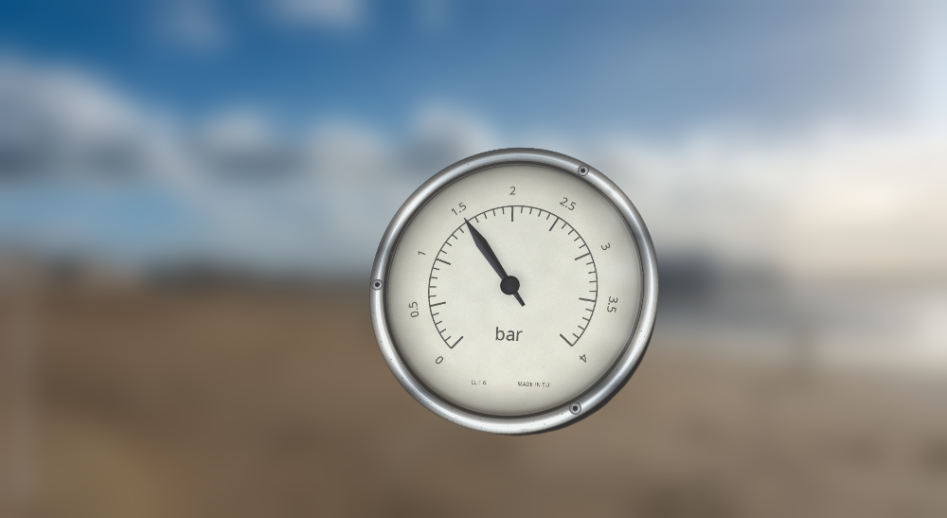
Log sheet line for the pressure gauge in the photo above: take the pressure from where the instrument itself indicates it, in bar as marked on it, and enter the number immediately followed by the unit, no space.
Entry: 1.5bar
